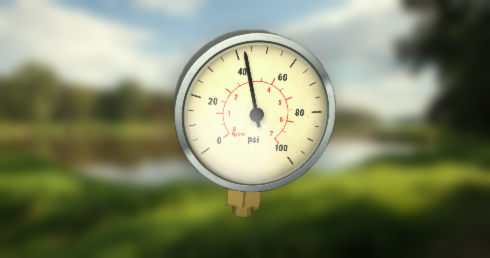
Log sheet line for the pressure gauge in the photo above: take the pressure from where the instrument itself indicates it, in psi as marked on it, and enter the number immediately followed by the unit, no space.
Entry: 42.5psi
